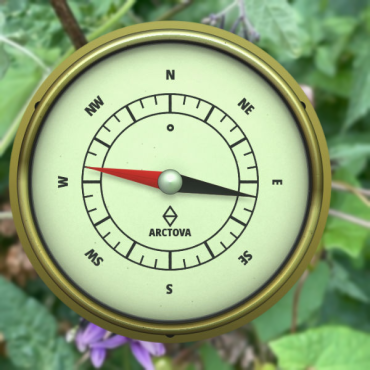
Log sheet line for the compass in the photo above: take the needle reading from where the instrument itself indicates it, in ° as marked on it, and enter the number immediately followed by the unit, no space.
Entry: 280°
